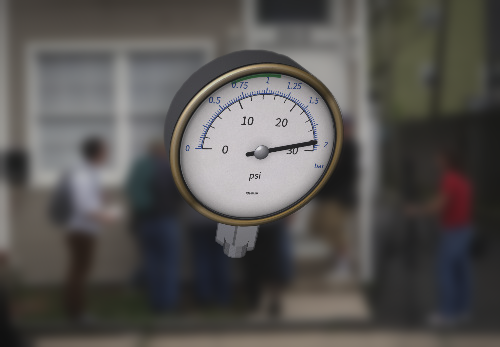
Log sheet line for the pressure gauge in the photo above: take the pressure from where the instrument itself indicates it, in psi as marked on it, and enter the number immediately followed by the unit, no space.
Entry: 28psi
